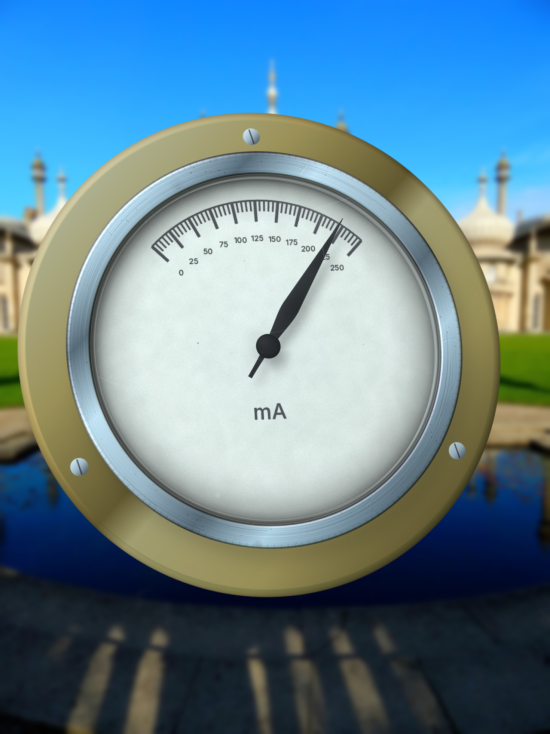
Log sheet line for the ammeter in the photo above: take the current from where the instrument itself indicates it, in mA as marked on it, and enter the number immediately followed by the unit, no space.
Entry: 220mA
